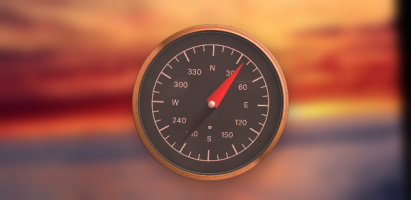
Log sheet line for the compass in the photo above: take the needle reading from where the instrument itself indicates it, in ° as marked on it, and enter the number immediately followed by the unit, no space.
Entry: 35°
